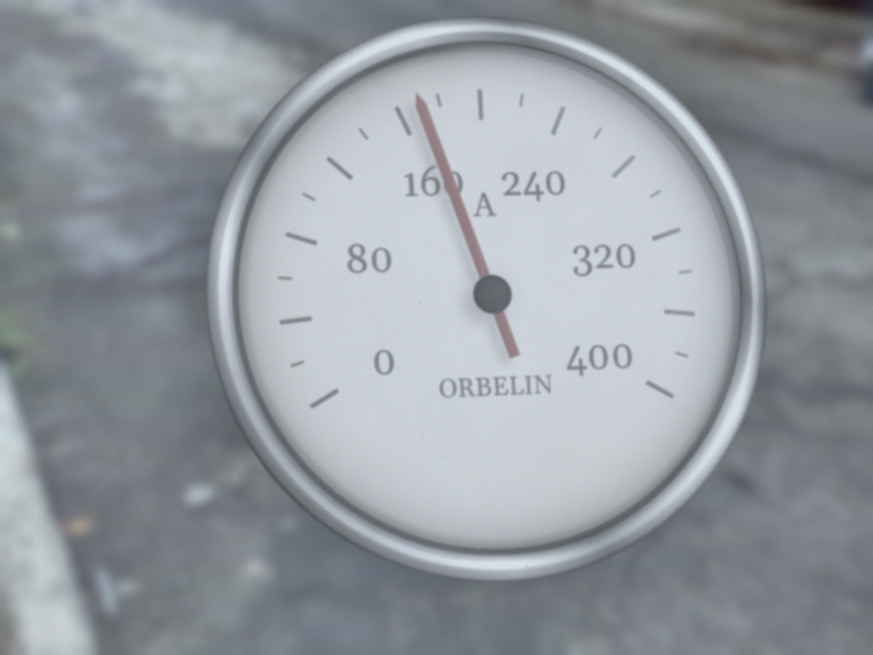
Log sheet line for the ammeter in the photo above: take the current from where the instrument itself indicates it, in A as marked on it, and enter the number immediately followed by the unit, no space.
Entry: 170A
